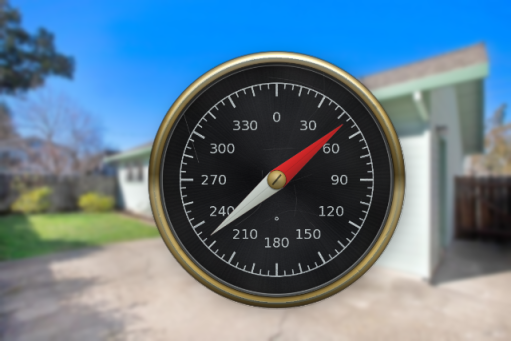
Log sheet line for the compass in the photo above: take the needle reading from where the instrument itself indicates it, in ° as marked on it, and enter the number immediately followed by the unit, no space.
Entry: 50°
